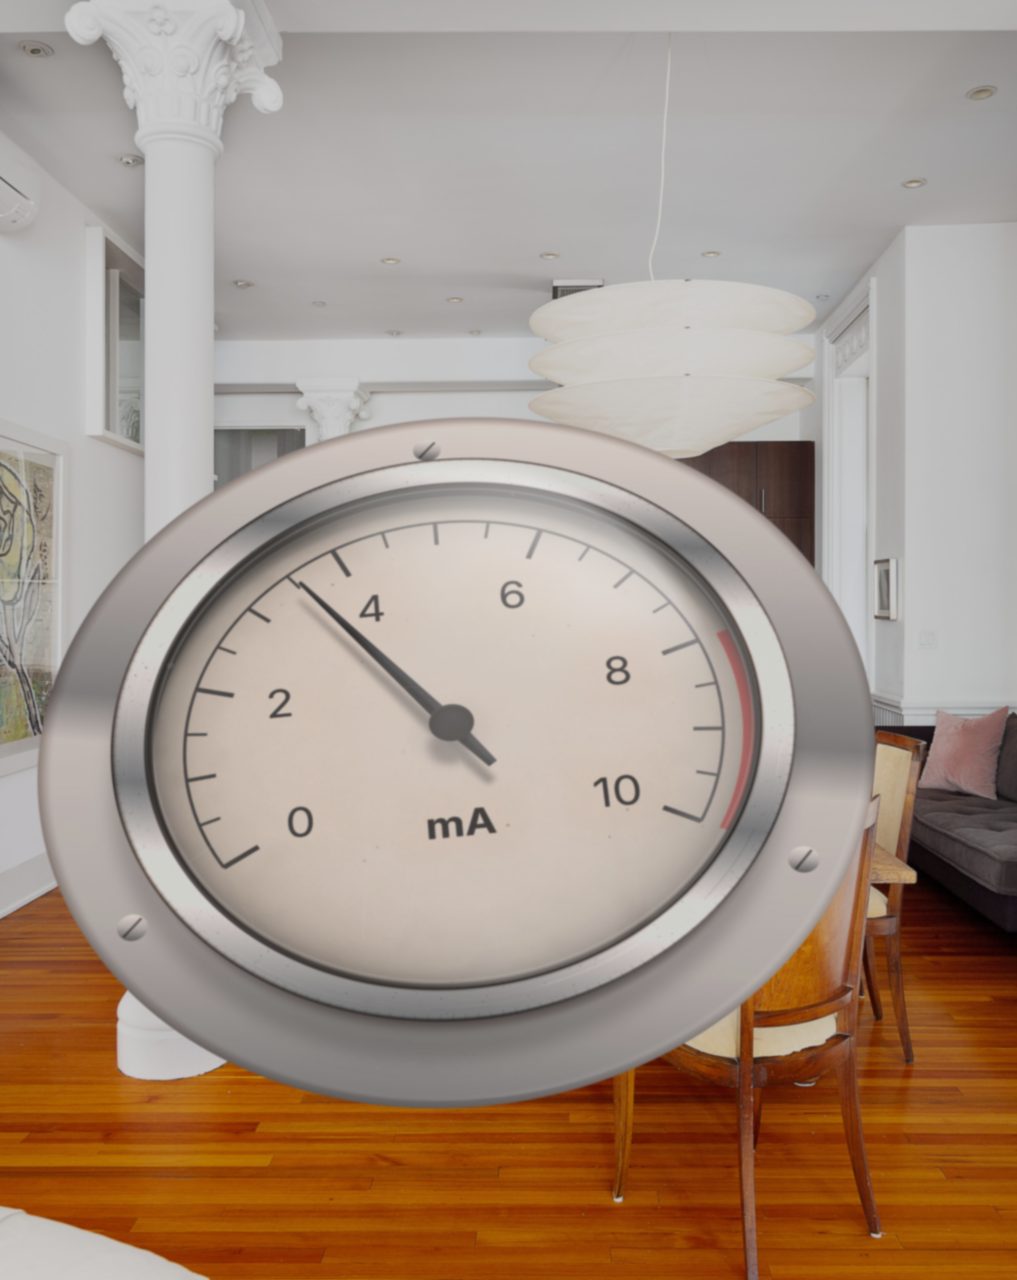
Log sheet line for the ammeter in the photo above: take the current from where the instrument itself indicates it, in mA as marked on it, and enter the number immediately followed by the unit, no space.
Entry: 3.5mA
